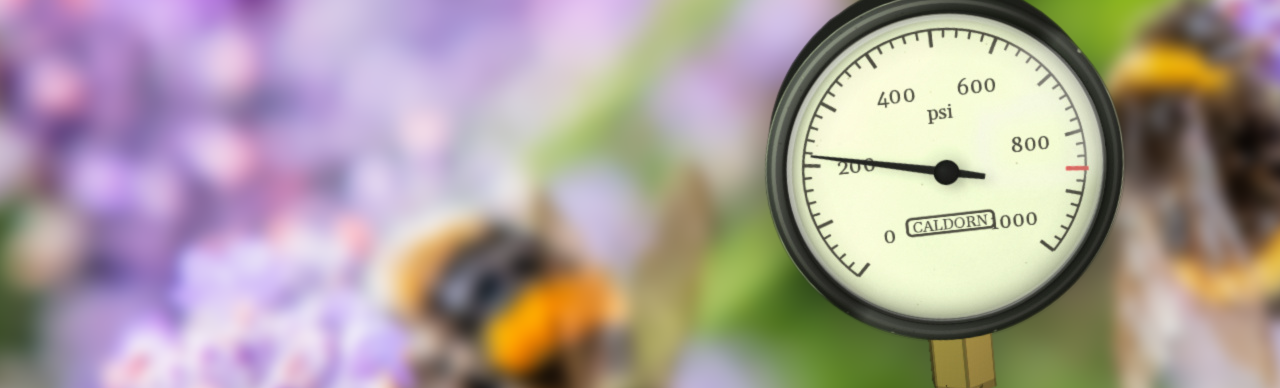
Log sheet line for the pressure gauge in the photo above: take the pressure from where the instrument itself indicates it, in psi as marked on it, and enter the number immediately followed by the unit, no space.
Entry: 220psi
